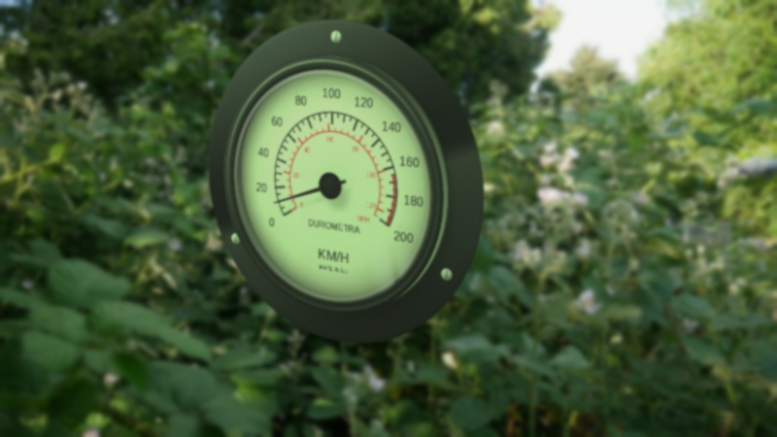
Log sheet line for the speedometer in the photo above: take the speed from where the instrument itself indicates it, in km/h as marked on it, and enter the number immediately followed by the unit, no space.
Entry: 10km/h
